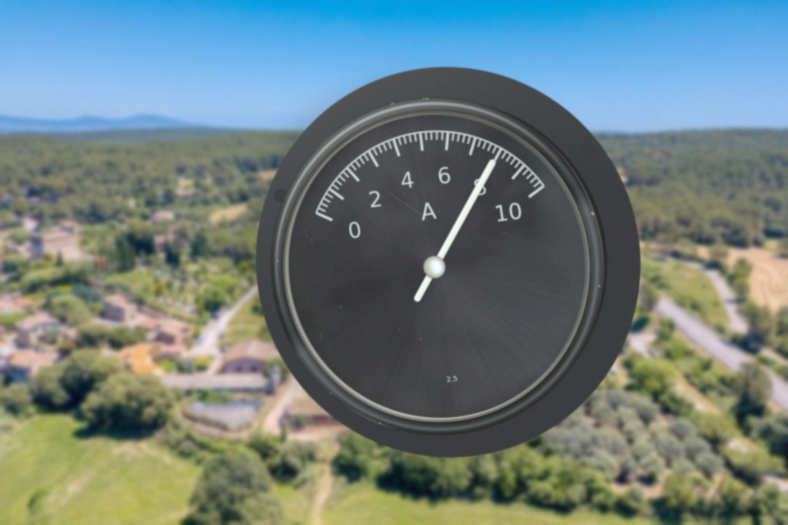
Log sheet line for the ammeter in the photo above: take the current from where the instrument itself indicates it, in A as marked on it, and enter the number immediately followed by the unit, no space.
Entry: 8A
